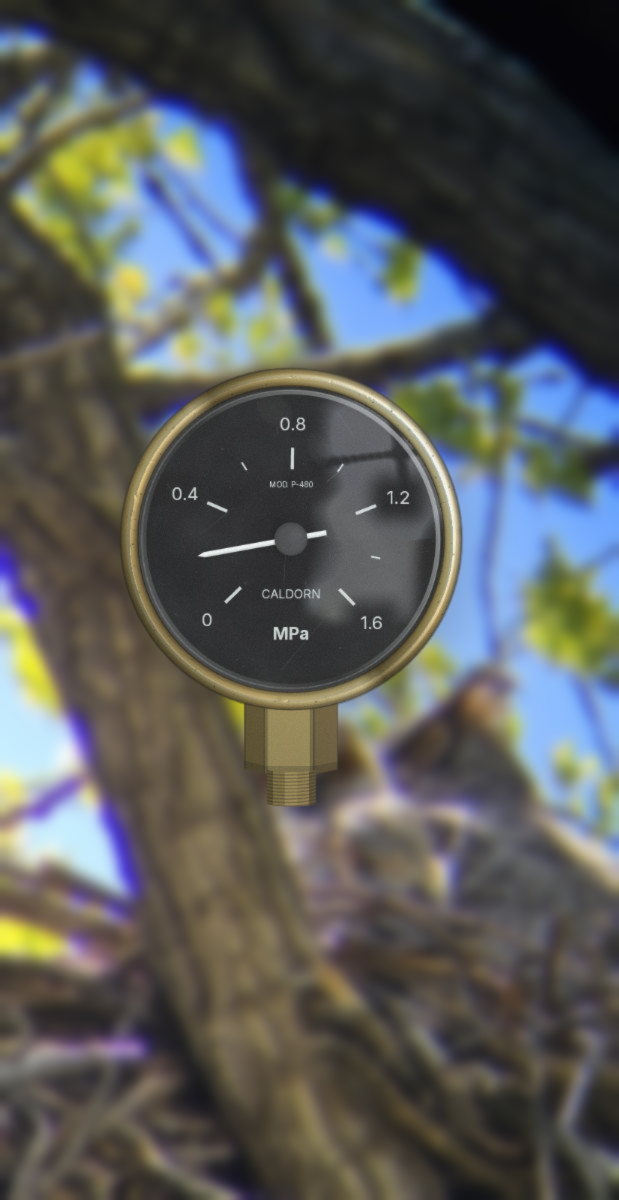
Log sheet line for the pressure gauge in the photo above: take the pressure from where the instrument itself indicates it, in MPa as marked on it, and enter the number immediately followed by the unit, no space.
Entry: 0.2MPa
